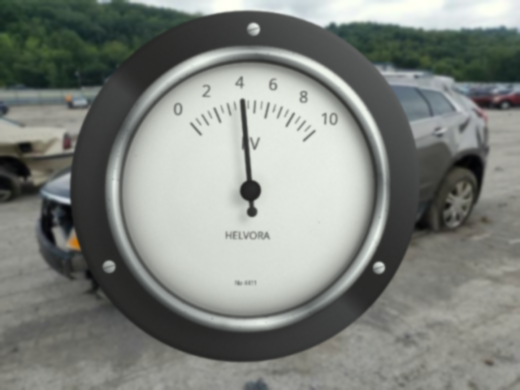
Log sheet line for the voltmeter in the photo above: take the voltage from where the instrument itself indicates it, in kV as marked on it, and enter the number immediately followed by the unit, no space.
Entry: 4kV
